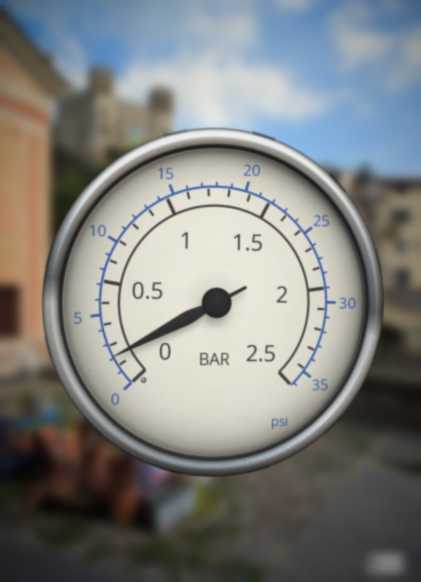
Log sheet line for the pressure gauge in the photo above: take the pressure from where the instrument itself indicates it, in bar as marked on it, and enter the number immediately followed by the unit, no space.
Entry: 0.15bar
